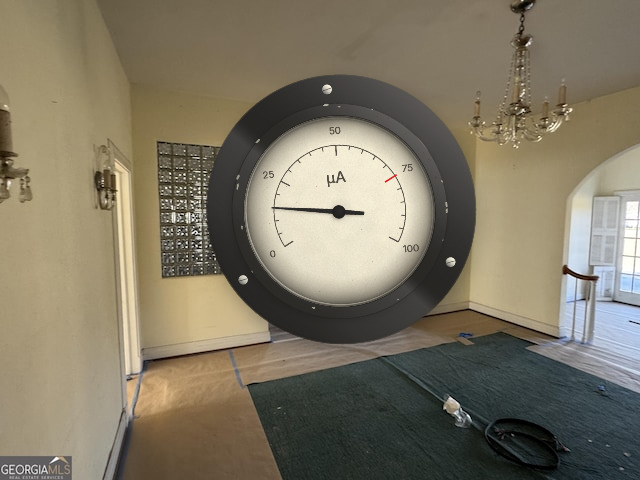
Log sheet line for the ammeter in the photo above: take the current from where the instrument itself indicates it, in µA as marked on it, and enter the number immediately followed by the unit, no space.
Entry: 15µA
